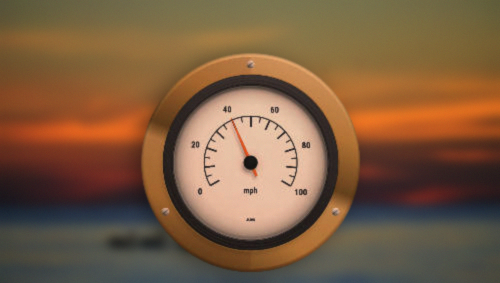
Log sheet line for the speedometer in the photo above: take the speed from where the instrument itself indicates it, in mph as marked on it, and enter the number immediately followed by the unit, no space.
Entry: 40mph
